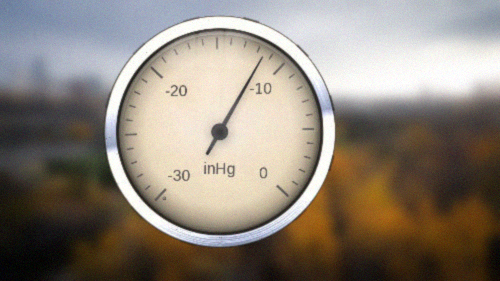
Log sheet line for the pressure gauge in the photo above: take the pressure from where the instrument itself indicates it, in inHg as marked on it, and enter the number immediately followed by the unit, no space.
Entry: -11.5inHg
